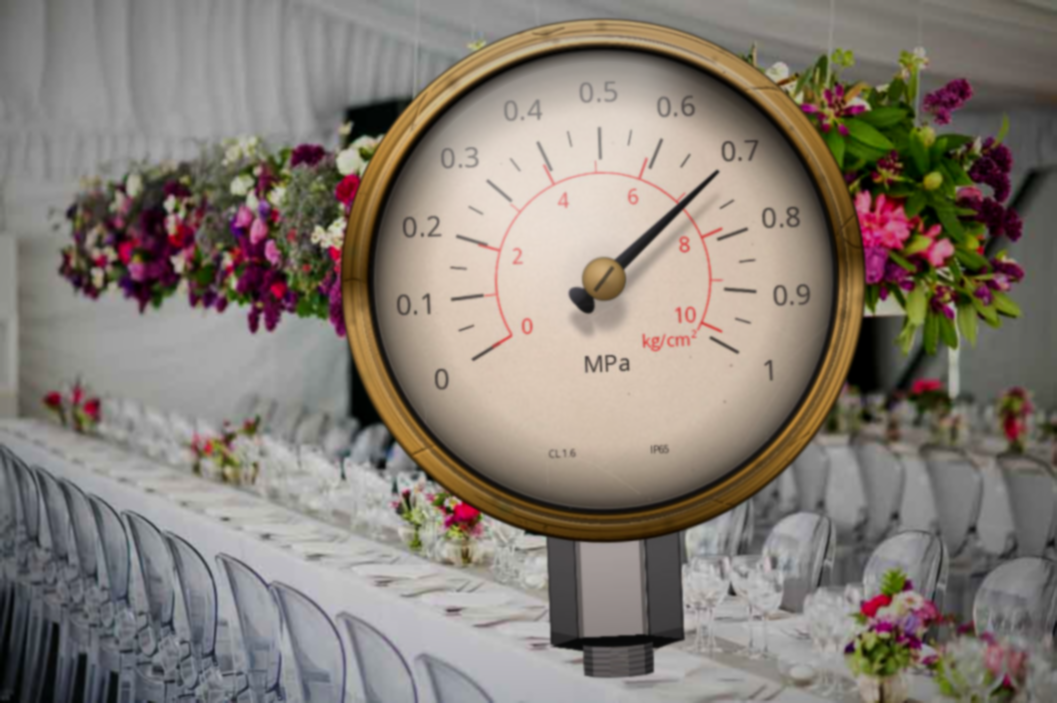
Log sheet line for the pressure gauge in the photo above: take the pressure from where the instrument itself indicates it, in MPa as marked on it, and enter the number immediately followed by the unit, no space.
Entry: 0.7MPa
